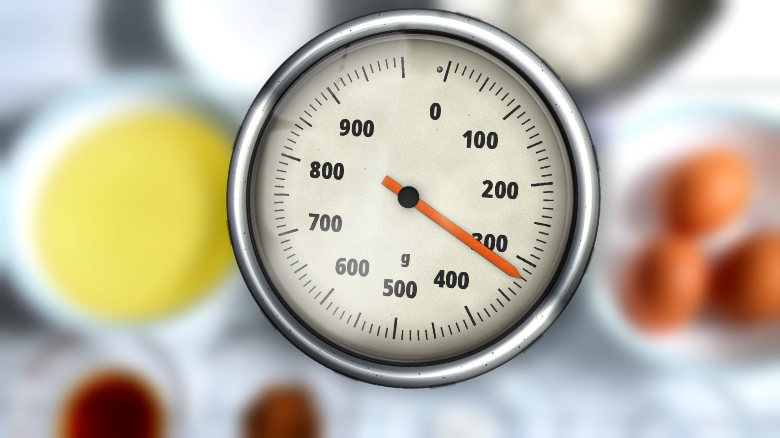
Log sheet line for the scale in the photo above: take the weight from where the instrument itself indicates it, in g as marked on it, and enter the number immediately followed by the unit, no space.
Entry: 320g
